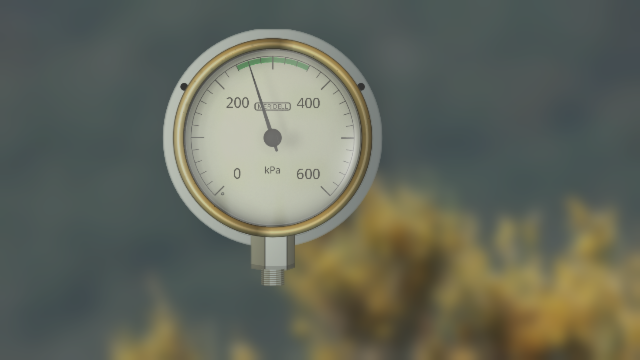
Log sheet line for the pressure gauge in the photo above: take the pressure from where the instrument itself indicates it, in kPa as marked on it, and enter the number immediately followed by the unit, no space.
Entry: 260kPa
